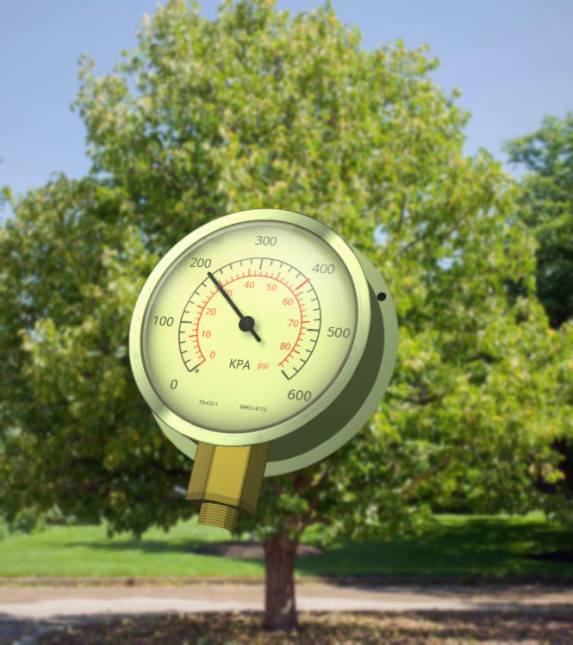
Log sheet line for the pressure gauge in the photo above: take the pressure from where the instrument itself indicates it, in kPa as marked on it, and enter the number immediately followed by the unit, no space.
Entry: 200kPa
